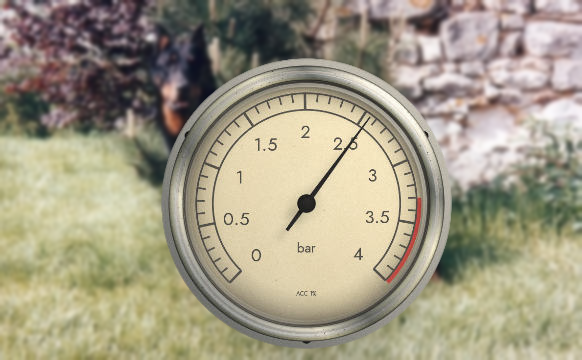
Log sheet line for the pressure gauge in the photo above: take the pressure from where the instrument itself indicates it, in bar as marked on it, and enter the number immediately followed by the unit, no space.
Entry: 2.55bar
